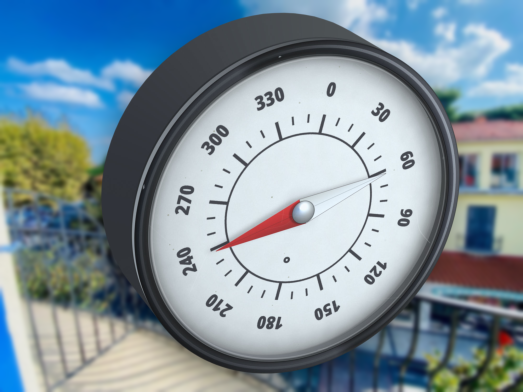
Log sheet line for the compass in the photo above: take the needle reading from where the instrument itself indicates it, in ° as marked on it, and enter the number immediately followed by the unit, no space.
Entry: 240°
